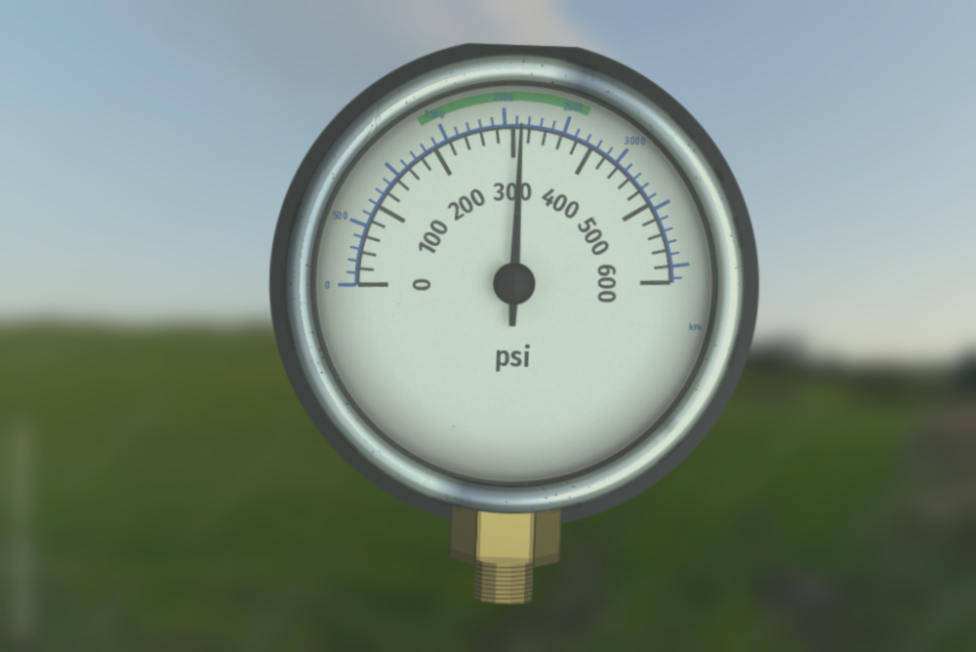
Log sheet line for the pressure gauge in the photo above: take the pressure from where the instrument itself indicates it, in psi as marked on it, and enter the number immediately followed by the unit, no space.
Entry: 310psi
